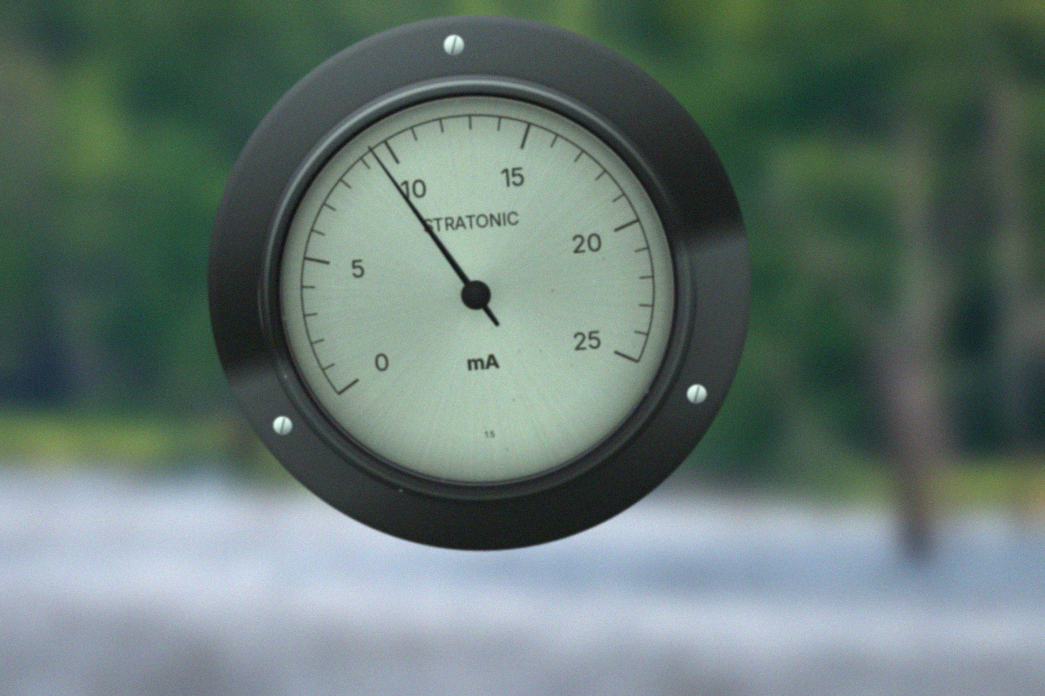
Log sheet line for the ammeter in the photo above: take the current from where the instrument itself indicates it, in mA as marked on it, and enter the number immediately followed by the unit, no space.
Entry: 9.5mA
